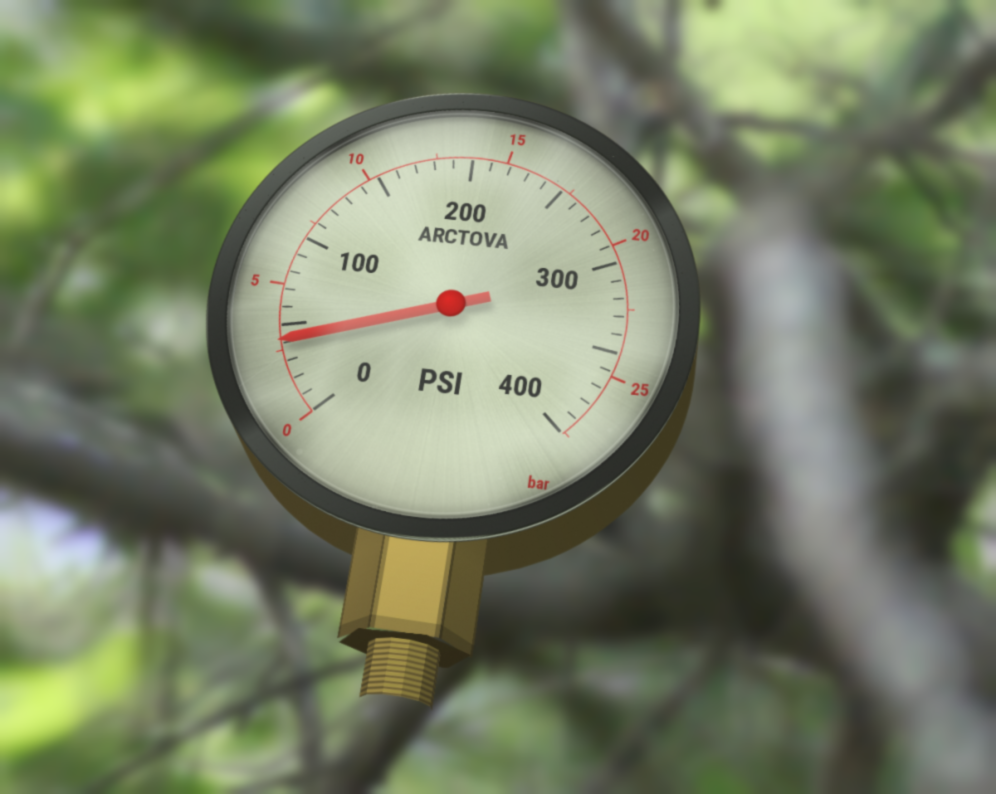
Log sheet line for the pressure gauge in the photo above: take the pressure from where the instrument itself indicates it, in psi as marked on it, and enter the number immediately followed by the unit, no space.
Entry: 40psi
